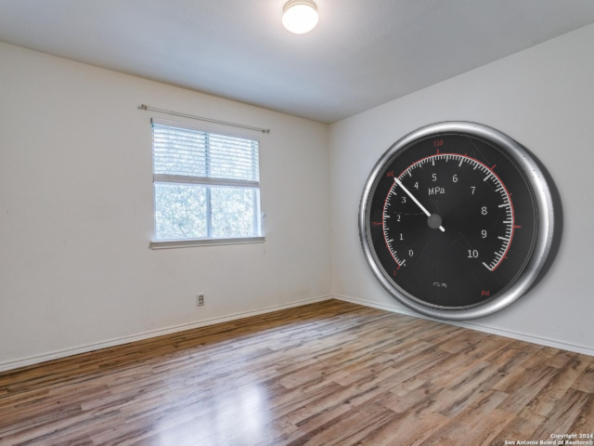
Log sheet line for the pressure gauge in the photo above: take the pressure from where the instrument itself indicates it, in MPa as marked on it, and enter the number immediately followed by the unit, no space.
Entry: 3.5MPa
